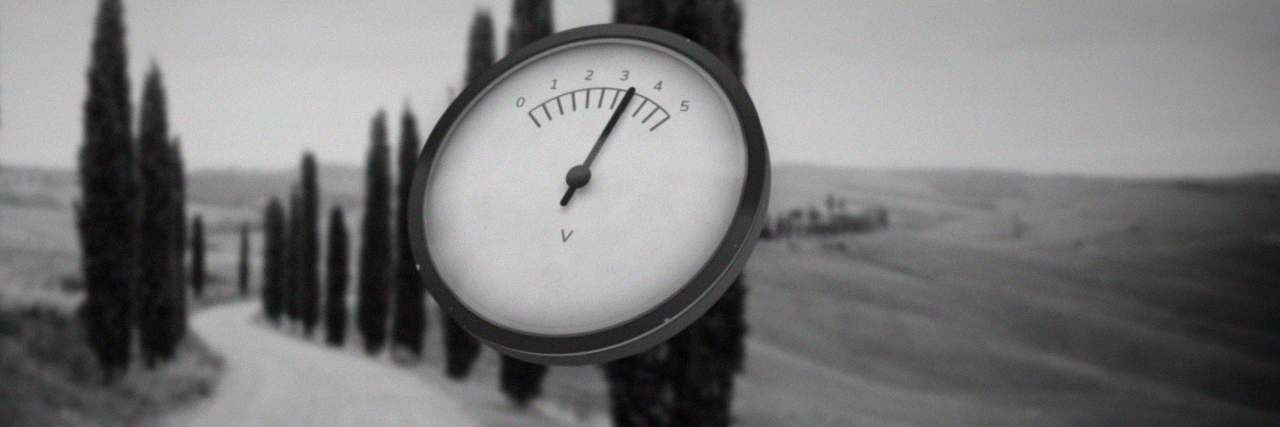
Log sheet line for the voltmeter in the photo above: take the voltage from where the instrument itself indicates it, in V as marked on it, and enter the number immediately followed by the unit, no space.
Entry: 3.5V
